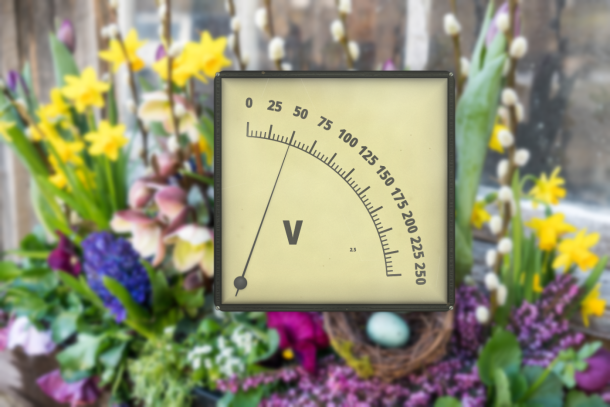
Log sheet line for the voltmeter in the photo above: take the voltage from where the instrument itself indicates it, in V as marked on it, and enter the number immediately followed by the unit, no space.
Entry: 50V
